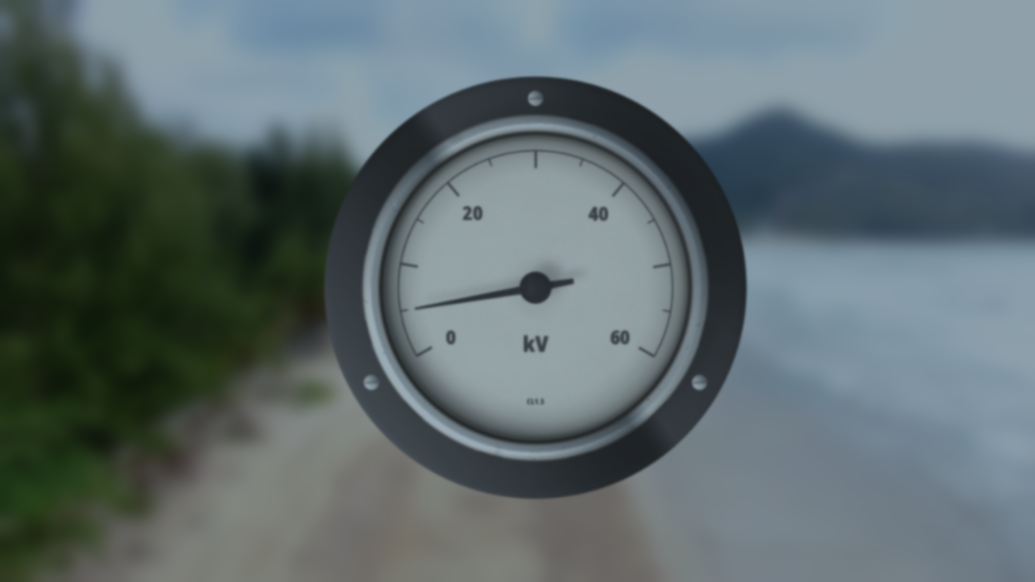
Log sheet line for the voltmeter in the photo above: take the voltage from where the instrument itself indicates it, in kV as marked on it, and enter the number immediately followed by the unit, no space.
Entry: 5kV
